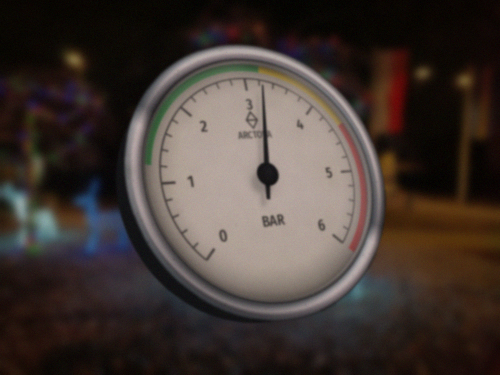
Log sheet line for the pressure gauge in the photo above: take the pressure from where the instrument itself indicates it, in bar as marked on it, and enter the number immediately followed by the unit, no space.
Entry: 3.2bar
